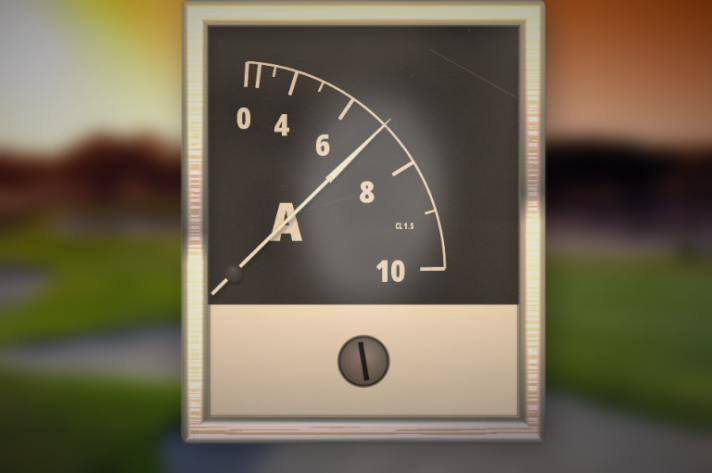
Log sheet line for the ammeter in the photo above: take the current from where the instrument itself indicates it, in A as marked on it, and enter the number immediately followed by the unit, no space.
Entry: 7A
